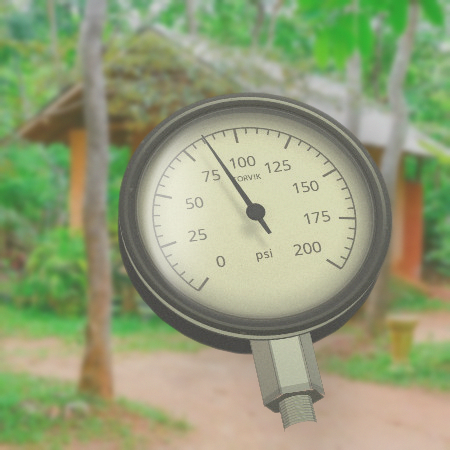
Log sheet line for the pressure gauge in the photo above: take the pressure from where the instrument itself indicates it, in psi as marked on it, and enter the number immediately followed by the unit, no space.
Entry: 85psi
